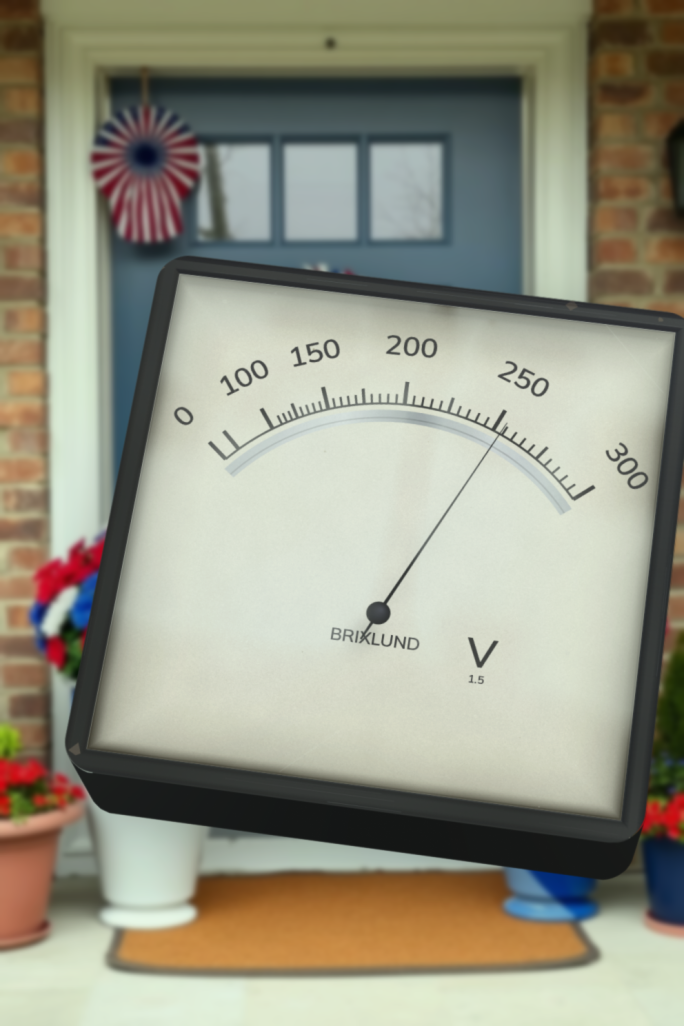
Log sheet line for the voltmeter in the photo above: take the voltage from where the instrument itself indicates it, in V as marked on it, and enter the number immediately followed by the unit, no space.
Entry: 255V
